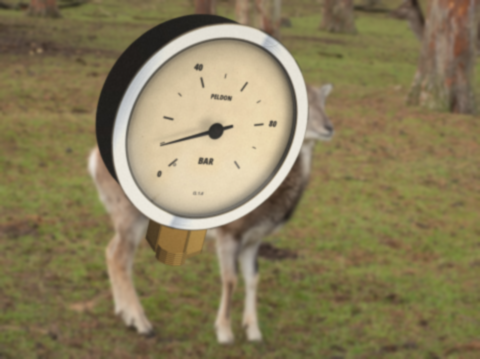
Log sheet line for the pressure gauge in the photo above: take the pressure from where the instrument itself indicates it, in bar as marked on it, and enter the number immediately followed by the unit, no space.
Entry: 10bar
